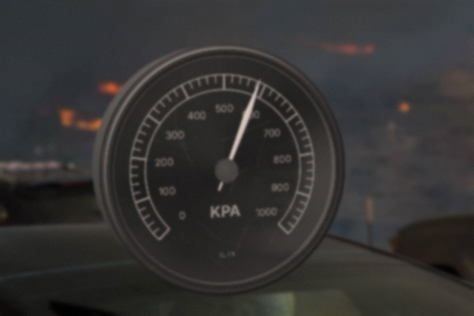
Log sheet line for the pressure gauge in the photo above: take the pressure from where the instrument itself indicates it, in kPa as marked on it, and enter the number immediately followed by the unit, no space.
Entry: 580kPa
